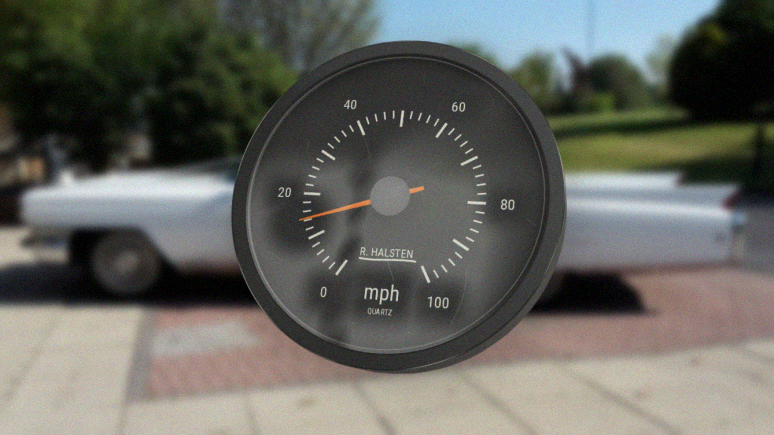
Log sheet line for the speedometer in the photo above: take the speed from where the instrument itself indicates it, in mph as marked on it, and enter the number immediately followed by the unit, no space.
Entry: 14mph
